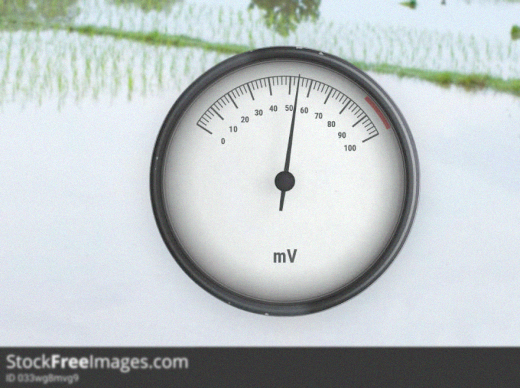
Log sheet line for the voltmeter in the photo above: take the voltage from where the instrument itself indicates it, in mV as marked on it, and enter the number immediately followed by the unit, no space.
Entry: 54mV
